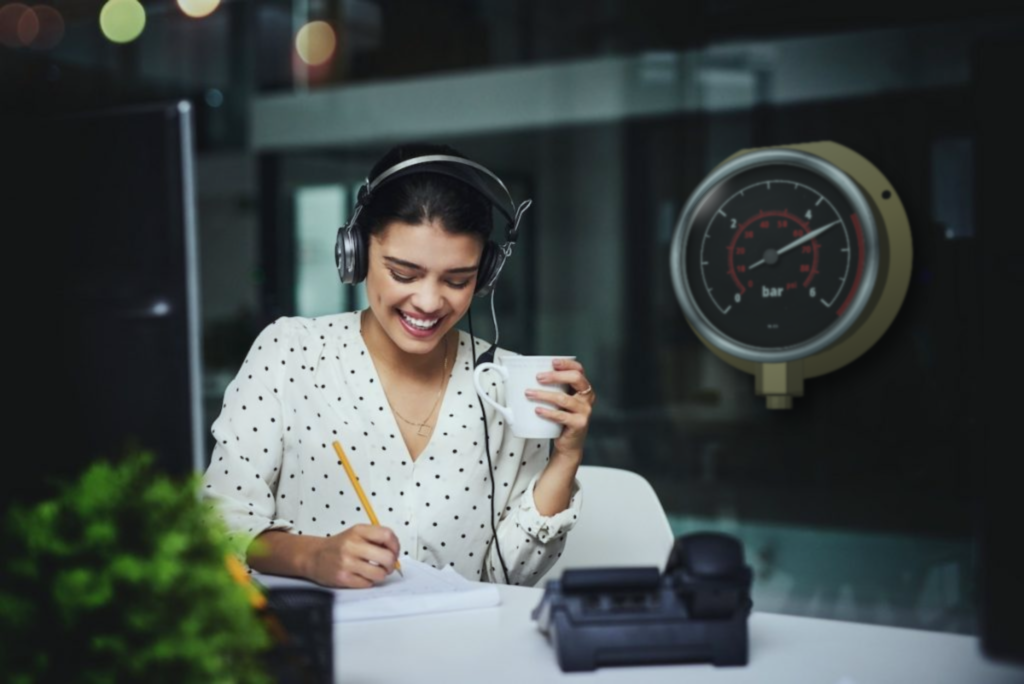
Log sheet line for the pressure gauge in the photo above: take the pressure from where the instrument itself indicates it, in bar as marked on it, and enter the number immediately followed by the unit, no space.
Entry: 4.5bar
